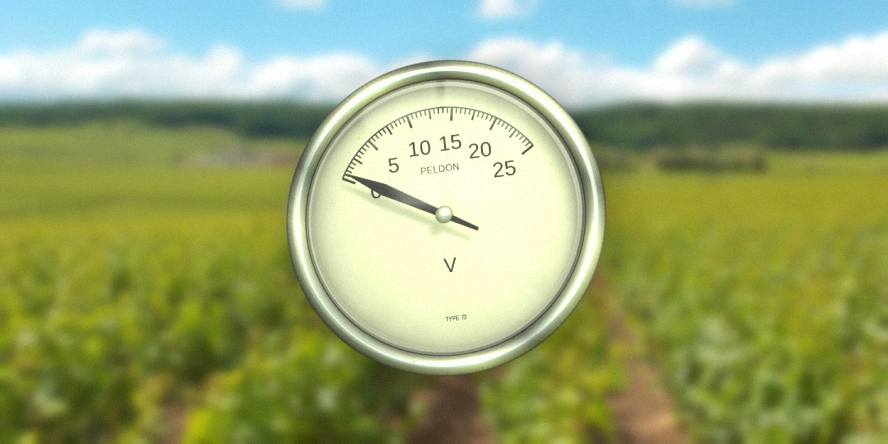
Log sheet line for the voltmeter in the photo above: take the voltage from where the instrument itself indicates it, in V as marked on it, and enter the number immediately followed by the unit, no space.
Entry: 0.5V
